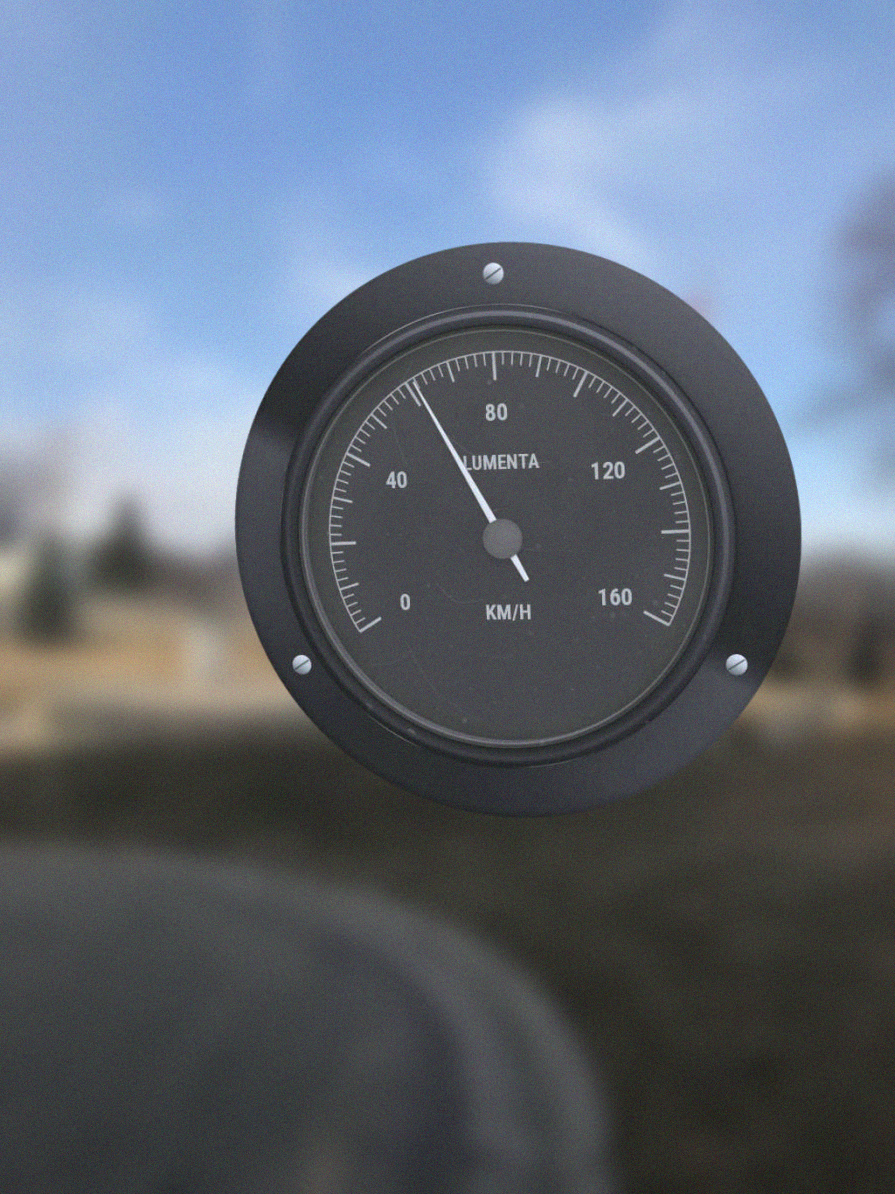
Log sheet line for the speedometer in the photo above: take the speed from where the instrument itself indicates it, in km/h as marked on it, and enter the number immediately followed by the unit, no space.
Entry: 62km/h
